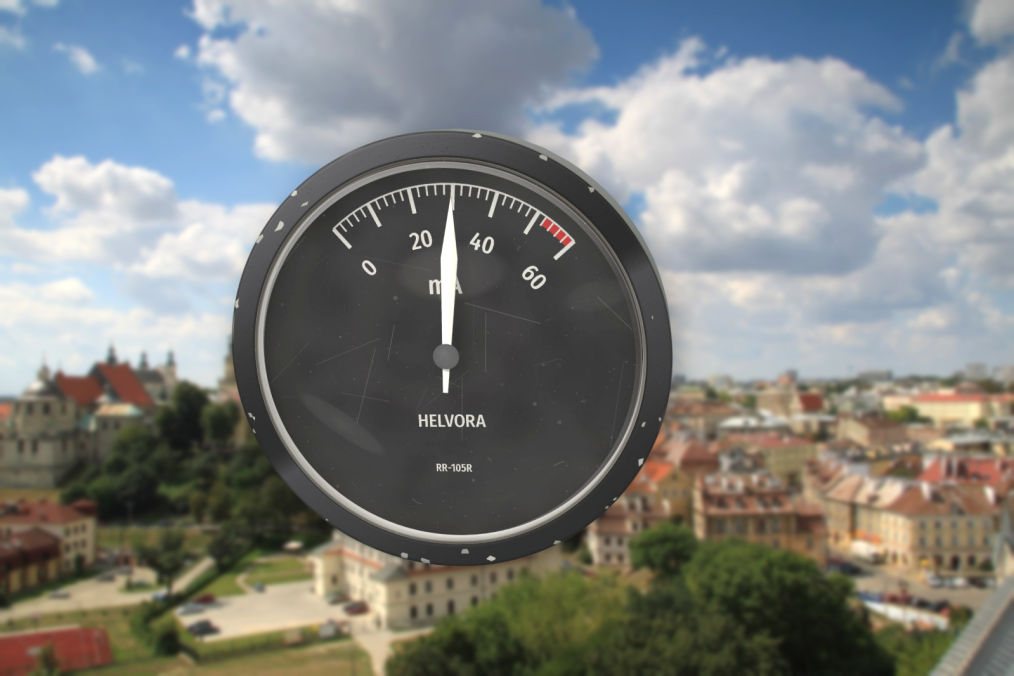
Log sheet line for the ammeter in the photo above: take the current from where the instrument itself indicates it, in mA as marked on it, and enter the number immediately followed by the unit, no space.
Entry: 30mA
